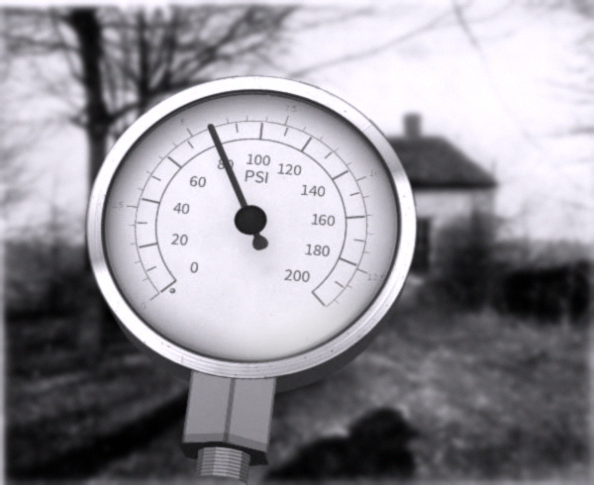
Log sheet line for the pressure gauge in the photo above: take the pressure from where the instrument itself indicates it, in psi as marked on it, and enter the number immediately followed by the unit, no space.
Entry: 80psi
